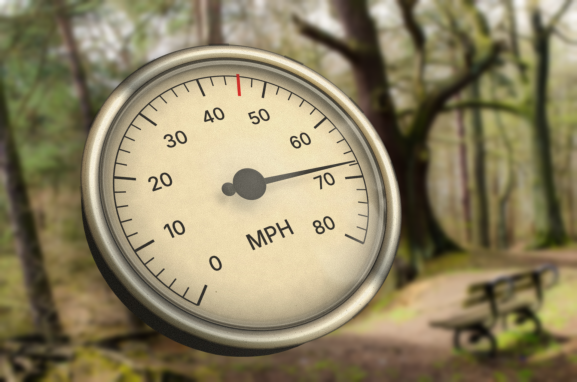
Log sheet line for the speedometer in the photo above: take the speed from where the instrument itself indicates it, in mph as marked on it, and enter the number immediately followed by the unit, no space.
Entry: 68mph
